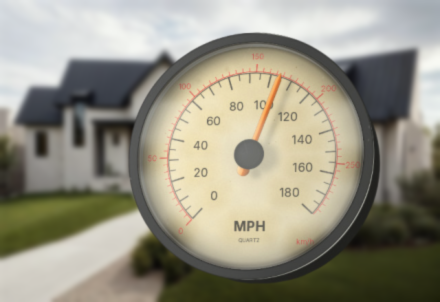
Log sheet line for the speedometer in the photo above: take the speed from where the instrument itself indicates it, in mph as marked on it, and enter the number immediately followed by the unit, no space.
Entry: 105mph
